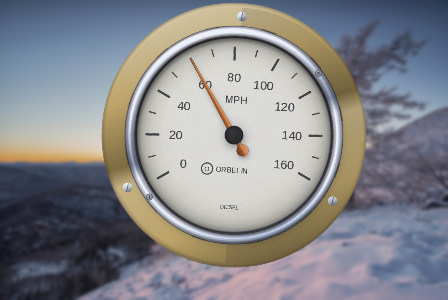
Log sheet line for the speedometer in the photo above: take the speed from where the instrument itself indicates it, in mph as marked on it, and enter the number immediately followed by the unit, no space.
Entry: 60mph
